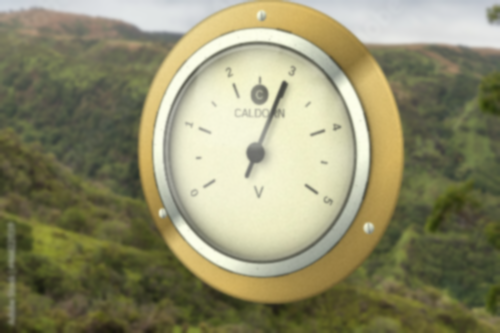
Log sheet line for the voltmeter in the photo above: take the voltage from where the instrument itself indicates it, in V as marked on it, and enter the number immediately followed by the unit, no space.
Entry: 3V
